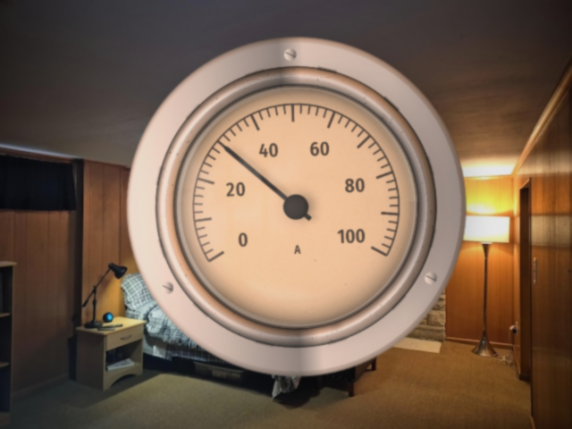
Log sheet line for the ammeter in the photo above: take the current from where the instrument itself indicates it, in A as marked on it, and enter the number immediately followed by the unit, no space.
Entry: 30A
